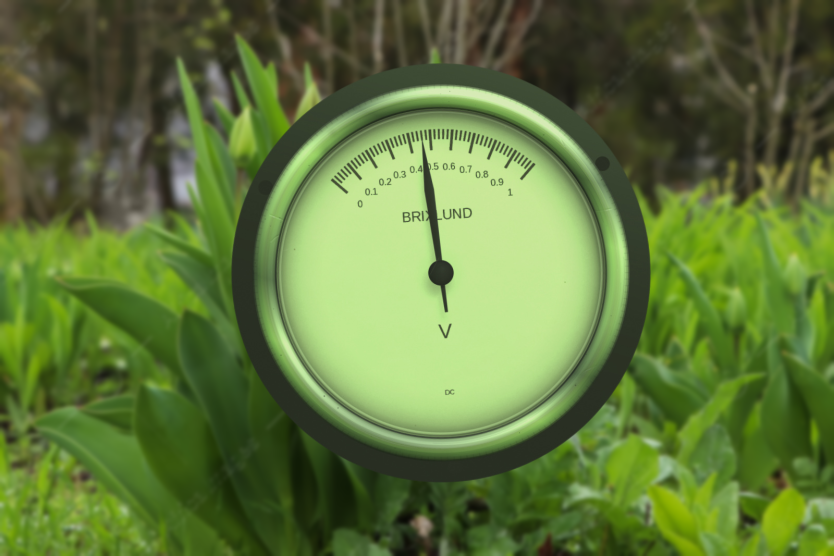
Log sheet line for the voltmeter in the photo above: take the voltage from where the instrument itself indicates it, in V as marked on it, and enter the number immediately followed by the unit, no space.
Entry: 0.46V
